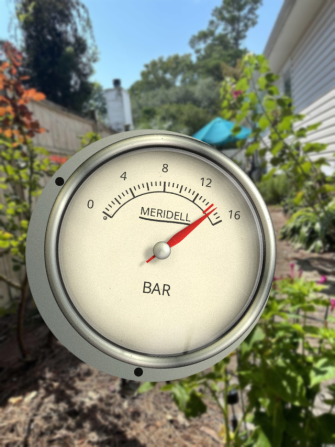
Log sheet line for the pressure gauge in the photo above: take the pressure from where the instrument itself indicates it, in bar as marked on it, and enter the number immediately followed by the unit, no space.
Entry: 14.5bar
